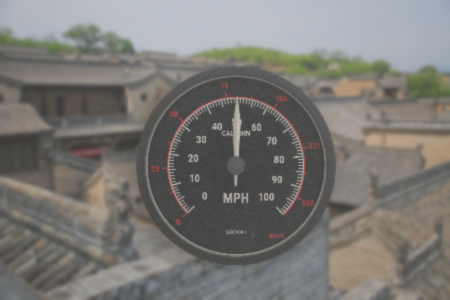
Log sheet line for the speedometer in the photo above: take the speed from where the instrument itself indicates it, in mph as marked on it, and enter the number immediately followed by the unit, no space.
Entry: 50mph
